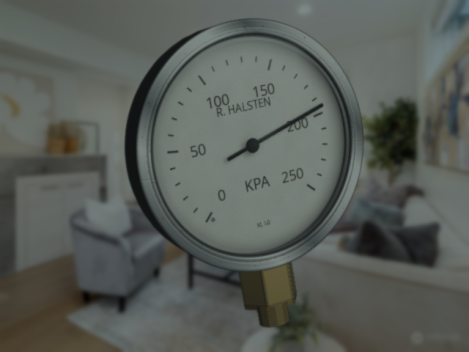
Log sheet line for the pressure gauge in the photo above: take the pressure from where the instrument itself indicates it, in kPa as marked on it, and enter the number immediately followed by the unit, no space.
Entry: 195kPa
